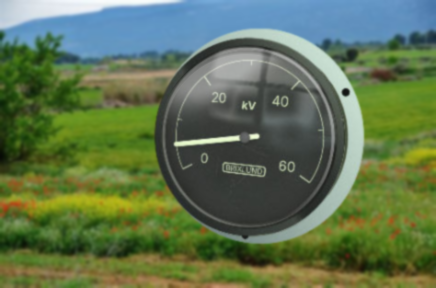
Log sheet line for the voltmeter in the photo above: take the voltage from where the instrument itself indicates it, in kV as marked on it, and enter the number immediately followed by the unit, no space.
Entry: 5kV
